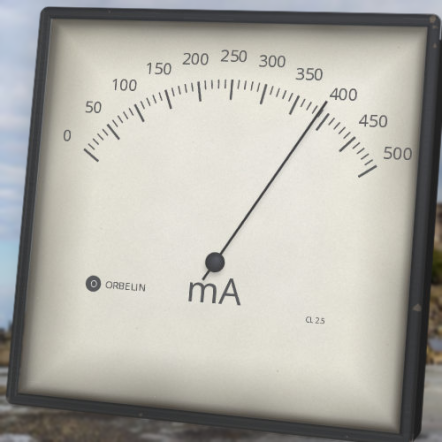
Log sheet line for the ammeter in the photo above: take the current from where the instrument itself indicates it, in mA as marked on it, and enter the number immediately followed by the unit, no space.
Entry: 390mA
